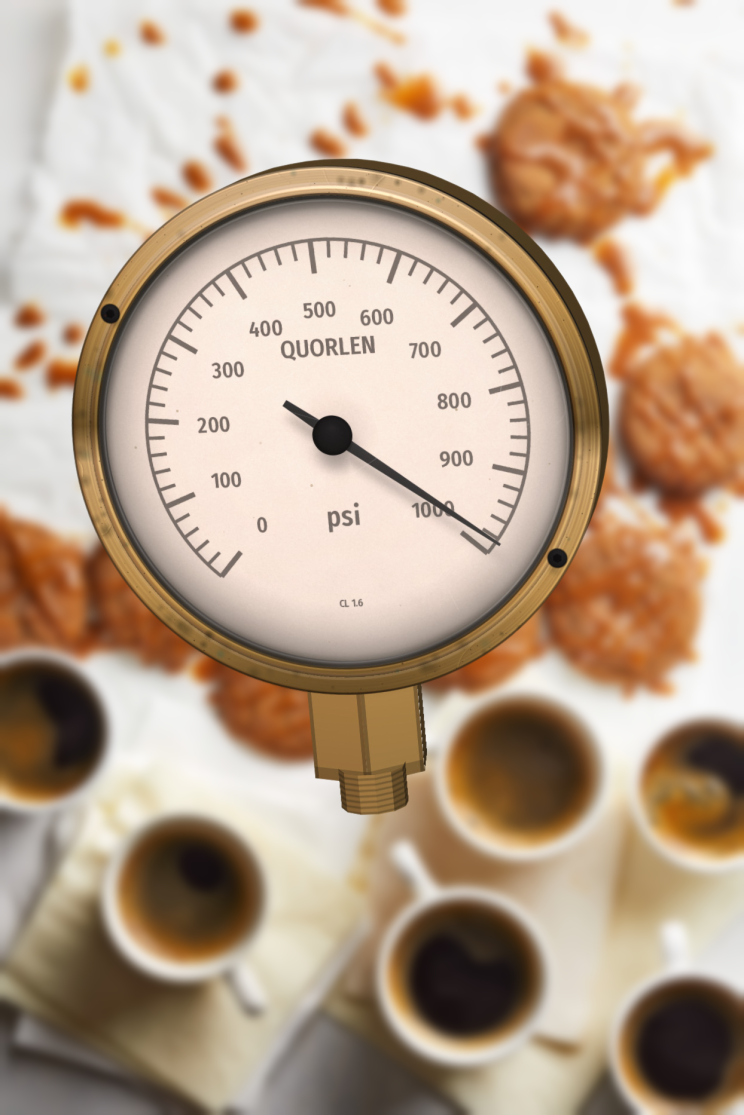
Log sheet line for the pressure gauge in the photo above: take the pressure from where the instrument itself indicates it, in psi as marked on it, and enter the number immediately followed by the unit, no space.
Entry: 980psi
